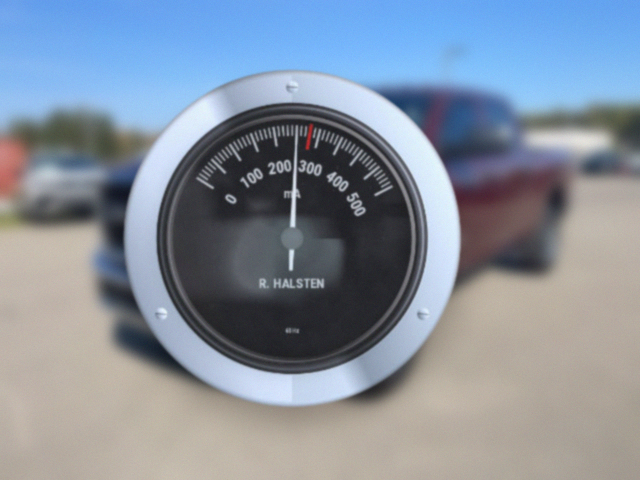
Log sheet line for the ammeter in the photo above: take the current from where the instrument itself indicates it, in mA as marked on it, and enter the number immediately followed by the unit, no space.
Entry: 250mA
